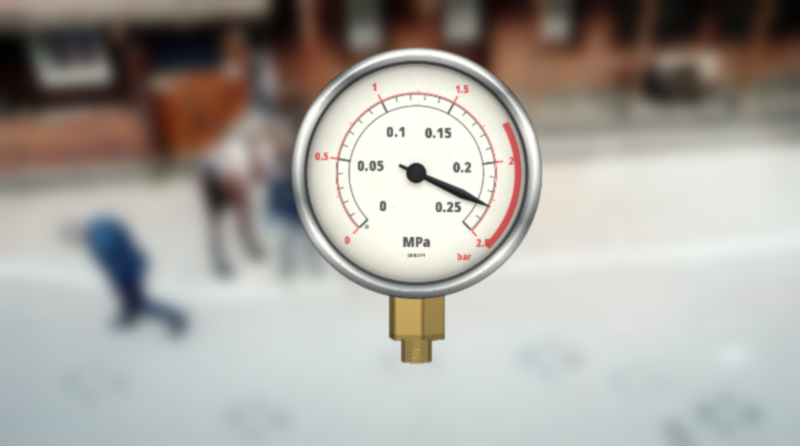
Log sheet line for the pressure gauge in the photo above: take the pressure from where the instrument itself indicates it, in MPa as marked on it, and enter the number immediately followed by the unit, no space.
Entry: 0.23MPa
